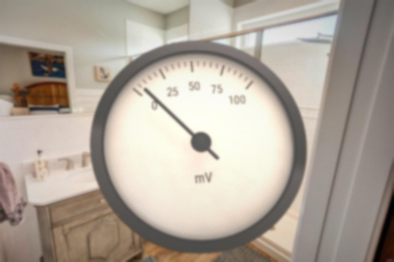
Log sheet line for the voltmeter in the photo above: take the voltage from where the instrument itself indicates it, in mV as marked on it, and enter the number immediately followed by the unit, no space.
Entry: 5mV
